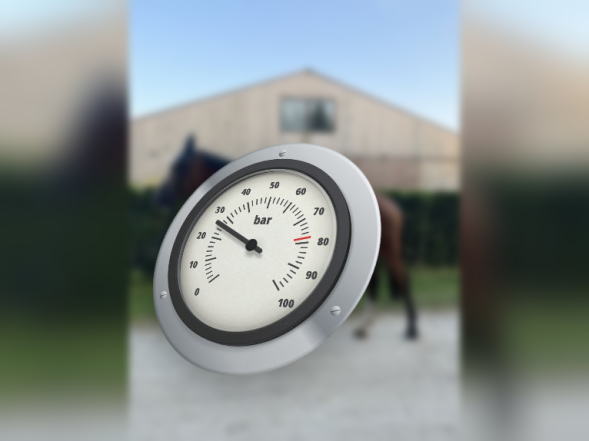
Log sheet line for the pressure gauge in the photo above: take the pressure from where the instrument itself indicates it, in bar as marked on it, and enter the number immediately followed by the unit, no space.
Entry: 26bar
